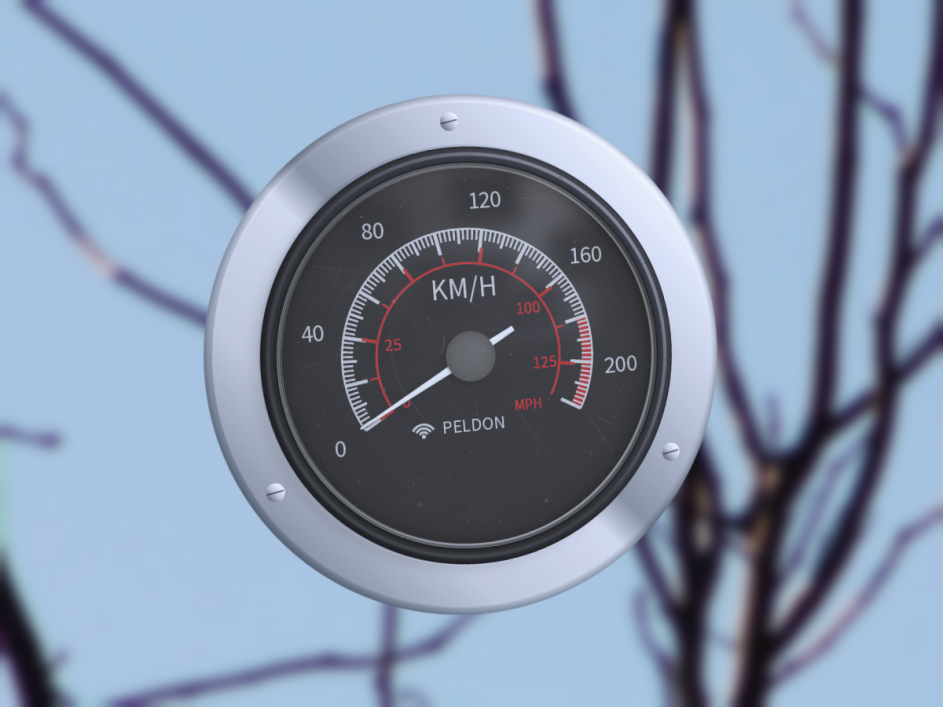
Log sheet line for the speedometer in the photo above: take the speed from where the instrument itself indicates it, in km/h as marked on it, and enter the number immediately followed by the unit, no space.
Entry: 2km/h
